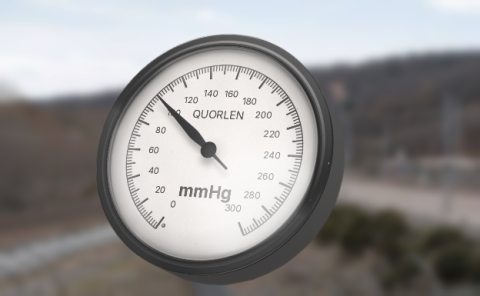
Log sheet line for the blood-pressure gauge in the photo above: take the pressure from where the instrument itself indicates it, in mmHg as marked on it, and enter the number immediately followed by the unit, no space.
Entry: 100mmHg
